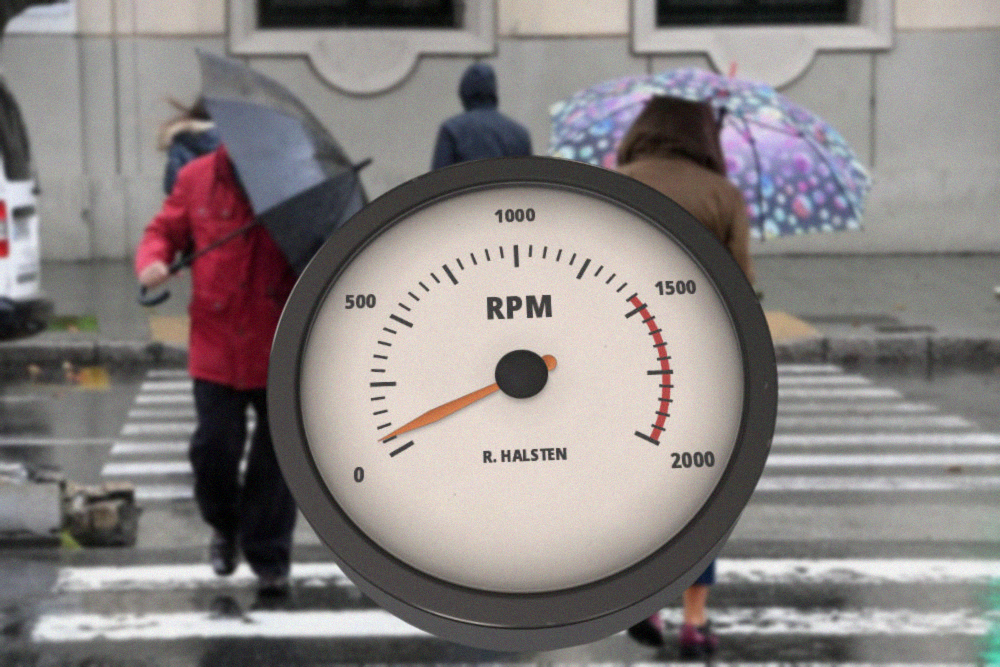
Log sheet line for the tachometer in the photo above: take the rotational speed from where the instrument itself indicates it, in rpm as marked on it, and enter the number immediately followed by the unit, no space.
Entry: 50rpm
